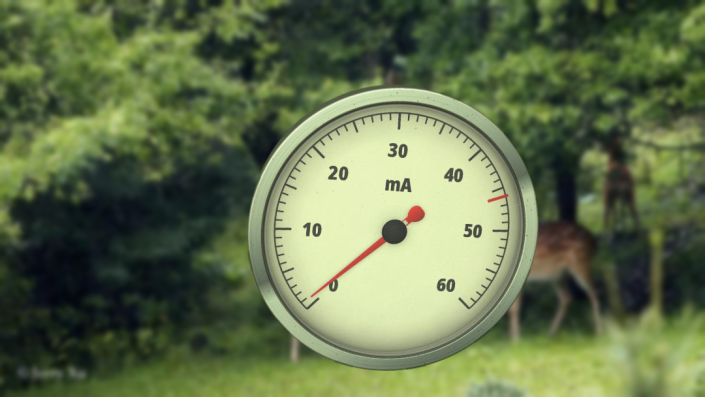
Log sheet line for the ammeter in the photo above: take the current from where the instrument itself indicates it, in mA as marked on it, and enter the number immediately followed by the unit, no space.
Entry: 1mA
